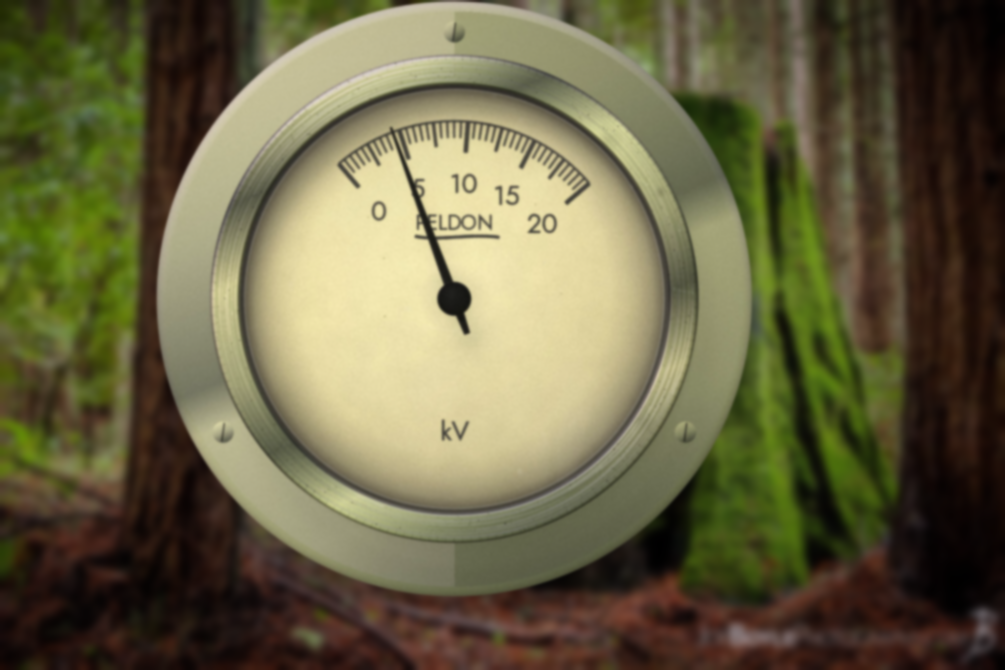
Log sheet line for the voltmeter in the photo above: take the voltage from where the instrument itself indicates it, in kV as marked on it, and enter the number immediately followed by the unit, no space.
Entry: 4.5kV
